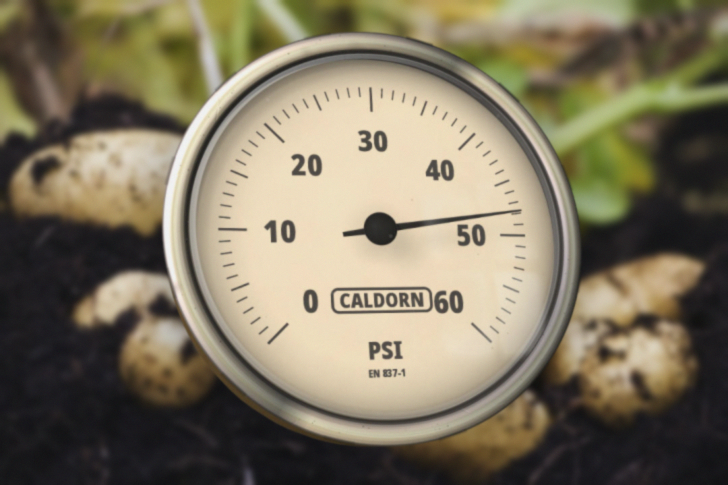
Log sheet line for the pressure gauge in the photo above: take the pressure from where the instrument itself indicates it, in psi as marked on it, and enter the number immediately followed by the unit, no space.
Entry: 48psi
